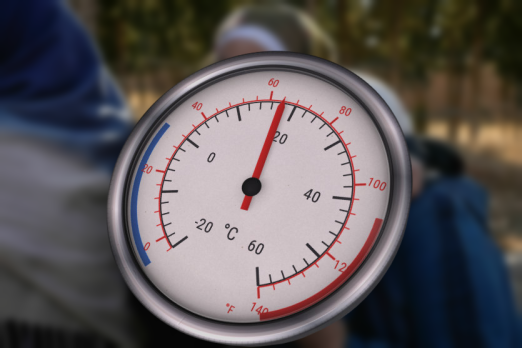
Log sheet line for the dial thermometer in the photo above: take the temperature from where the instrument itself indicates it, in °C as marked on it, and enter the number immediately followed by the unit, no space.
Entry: 18°C
